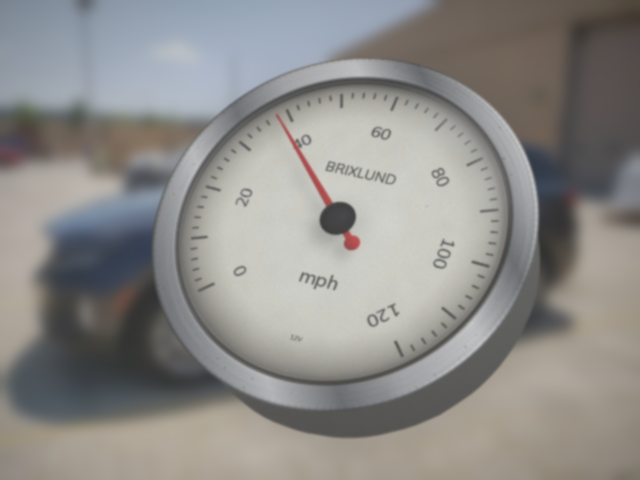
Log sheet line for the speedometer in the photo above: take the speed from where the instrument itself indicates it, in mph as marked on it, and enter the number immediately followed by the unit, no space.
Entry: 38mph
